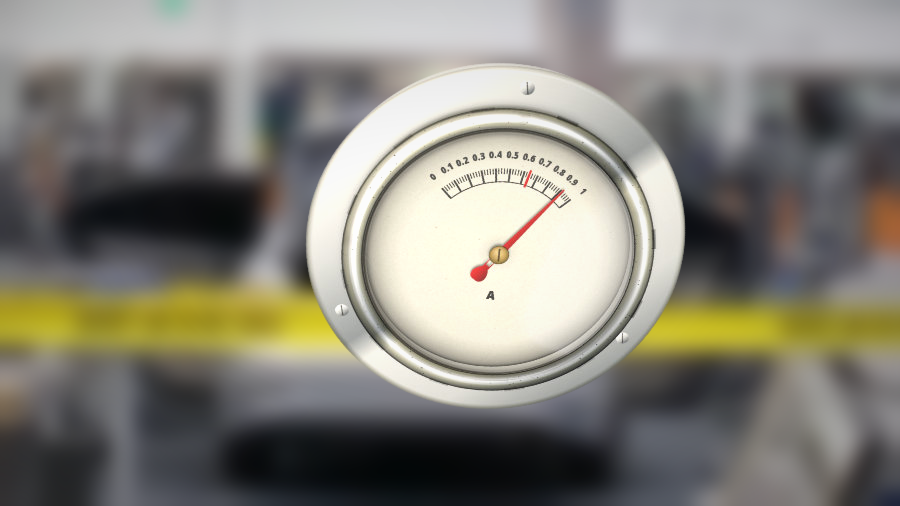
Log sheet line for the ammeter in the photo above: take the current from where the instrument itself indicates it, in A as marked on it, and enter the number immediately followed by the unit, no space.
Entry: 0.9A
